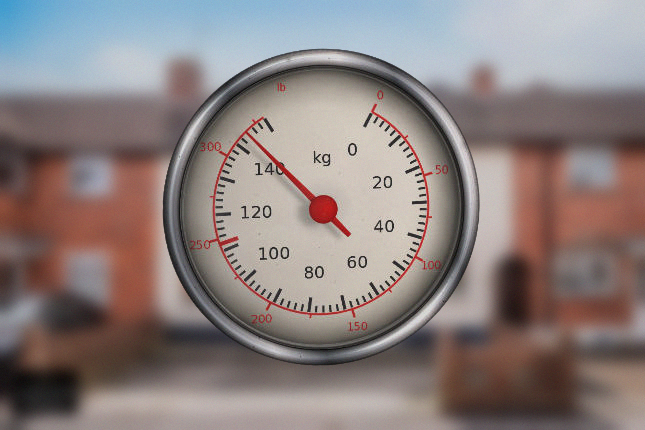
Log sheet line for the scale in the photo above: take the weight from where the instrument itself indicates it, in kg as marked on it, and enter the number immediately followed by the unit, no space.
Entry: 144kg
